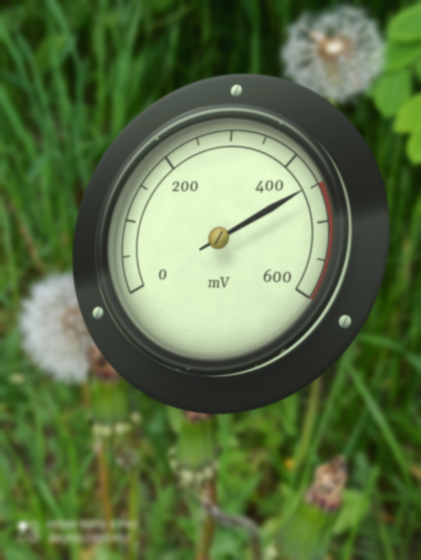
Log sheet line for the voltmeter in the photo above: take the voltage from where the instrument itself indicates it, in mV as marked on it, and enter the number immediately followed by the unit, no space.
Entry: 450mV
